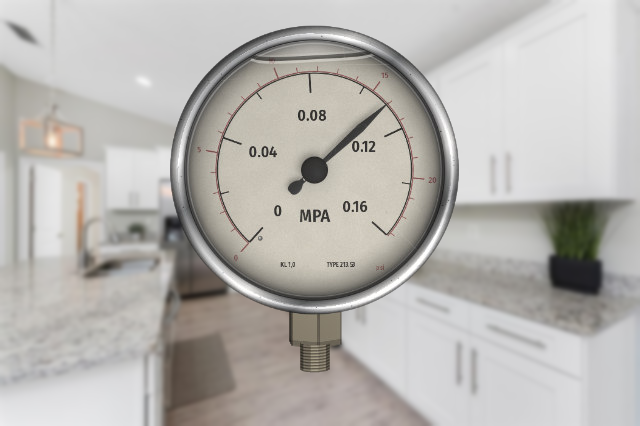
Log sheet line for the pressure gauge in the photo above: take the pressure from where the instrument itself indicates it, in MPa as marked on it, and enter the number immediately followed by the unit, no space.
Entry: 0.11MPa
